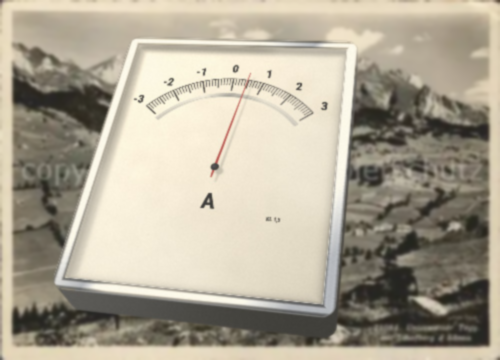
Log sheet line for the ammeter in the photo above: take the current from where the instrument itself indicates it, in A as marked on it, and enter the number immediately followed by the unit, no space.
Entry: 0.5A
